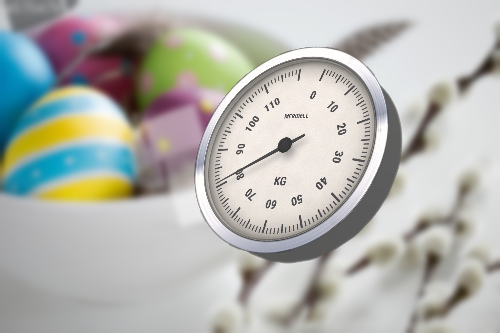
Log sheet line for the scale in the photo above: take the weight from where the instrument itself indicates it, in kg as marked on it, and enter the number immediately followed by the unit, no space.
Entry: 80kg
